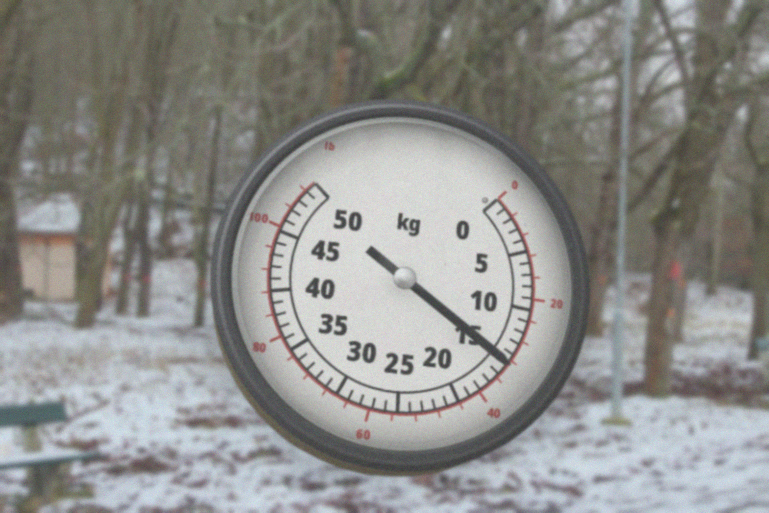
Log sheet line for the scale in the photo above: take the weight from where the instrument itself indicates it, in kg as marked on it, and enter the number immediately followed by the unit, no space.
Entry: 15kg
